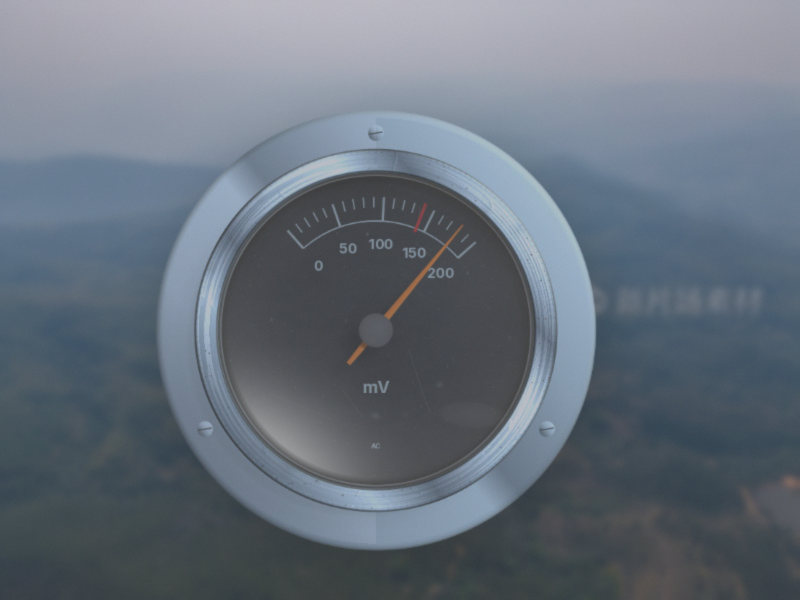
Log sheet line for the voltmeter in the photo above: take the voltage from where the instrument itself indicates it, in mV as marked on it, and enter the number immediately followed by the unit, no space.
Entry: 180mV
